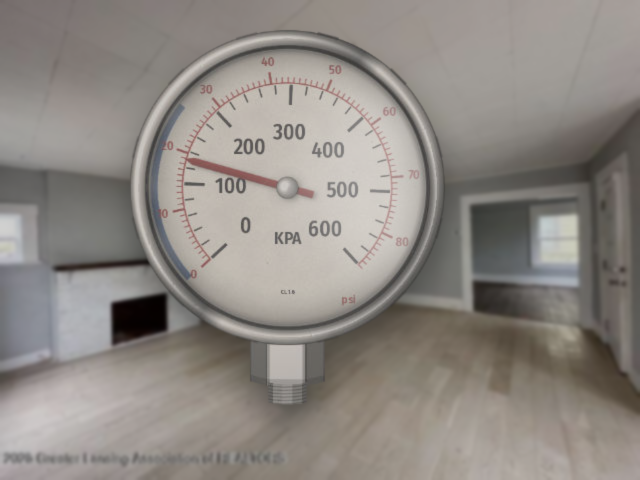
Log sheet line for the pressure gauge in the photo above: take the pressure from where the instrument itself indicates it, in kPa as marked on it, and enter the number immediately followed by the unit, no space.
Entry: 130kPa
